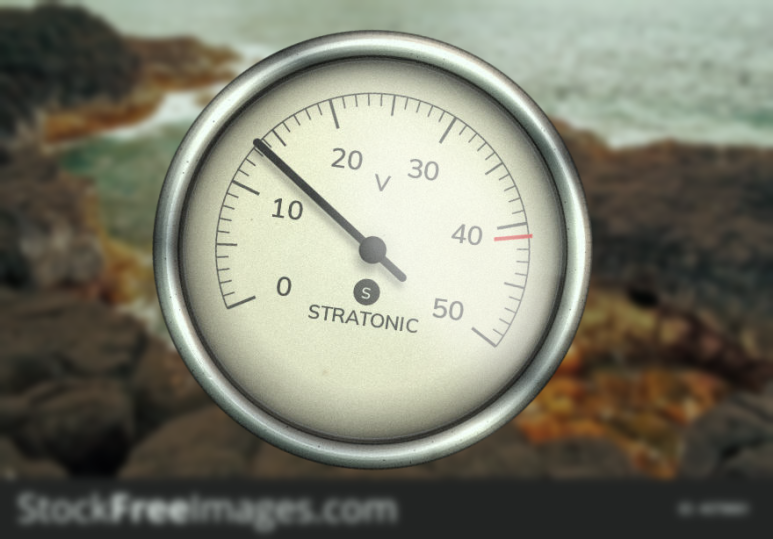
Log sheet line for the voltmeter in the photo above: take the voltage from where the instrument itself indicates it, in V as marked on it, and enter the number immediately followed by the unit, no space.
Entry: 13.5V
